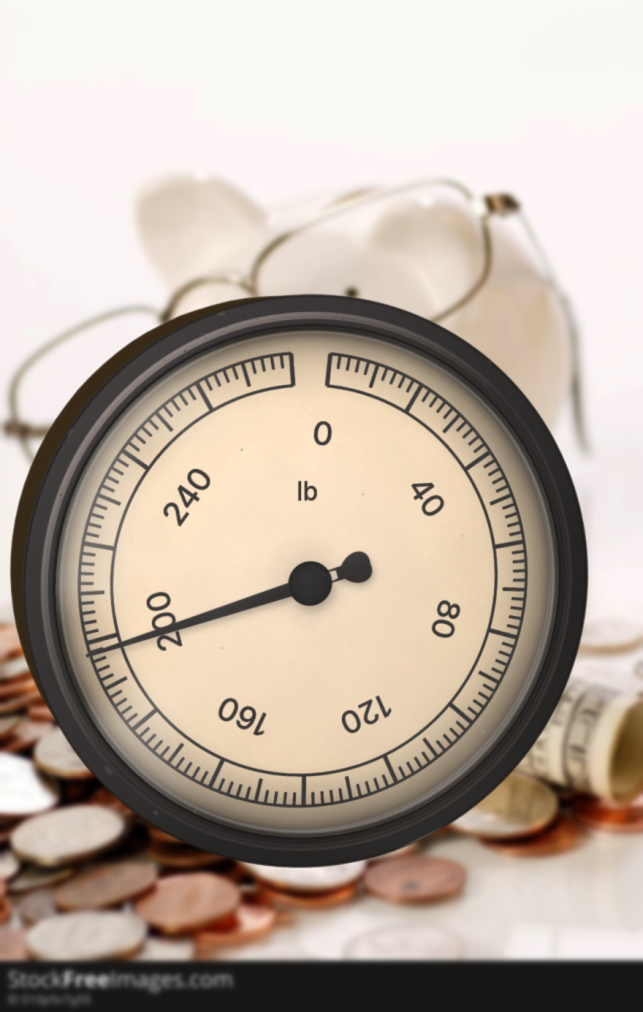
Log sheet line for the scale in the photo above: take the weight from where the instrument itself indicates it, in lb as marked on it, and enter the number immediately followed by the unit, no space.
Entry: 198lb
